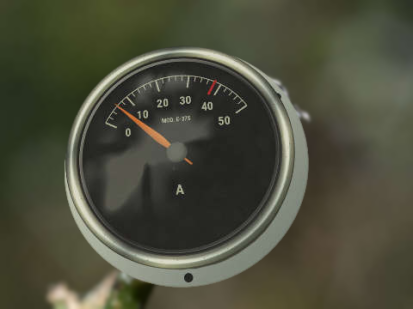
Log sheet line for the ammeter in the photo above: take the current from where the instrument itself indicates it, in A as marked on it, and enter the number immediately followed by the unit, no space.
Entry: 6A
